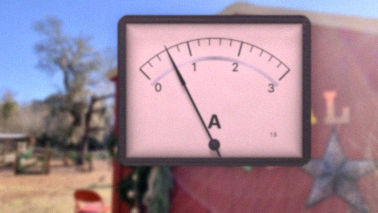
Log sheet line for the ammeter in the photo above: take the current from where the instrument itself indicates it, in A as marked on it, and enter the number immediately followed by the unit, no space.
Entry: 0.6A
